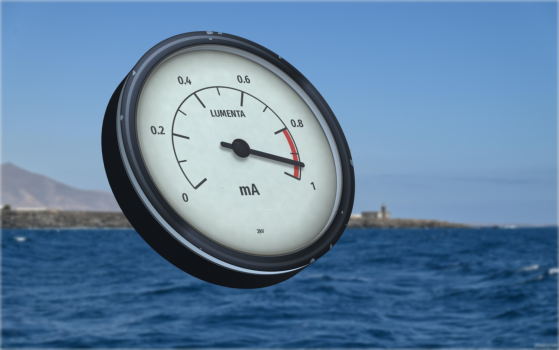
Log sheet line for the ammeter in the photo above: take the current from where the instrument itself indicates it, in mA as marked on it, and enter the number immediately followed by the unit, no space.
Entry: 0.95mA
